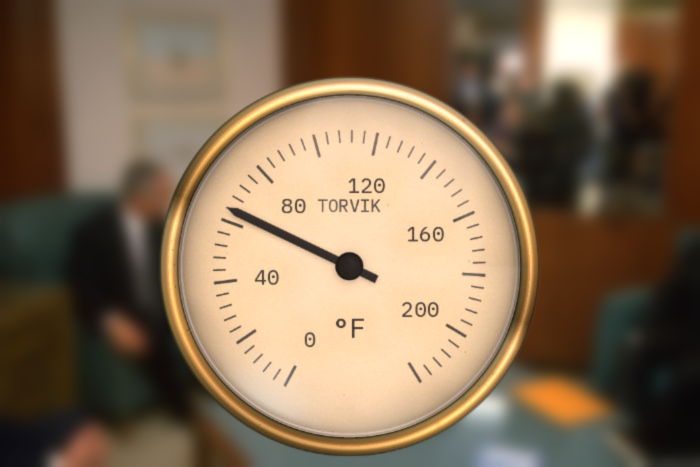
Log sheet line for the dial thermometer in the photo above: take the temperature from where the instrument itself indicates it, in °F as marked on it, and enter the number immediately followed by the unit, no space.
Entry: 64°F
